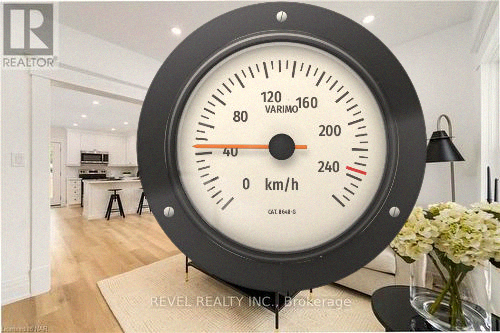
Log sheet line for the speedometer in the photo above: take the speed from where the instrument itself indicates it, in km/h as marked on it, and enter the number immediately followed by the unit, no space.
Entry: 45km/h
